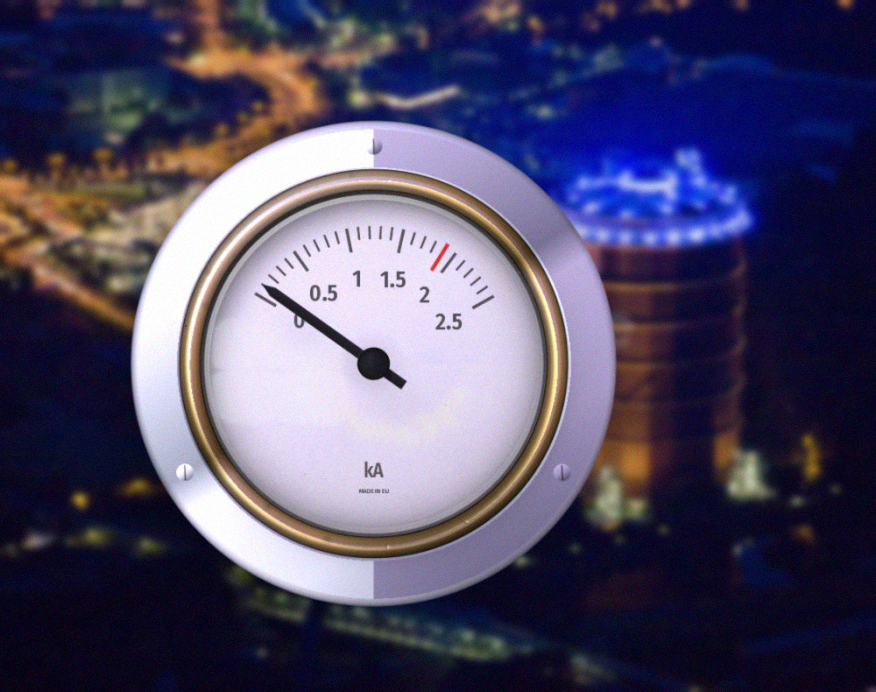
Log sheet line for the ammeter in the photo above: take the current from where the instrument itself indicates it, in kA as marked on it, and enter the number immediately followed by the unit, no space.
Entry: 0.1kA
